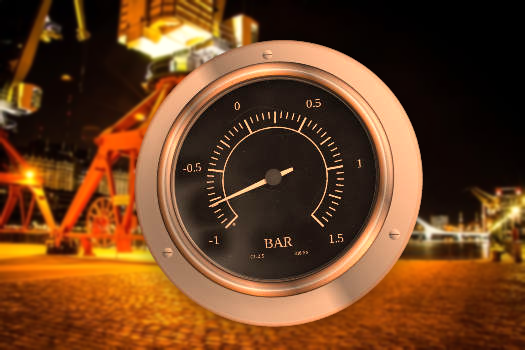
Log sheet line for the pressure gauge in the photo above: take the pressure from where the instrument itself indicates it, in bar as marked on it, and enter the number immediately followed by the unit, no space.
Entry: -0.8bar
